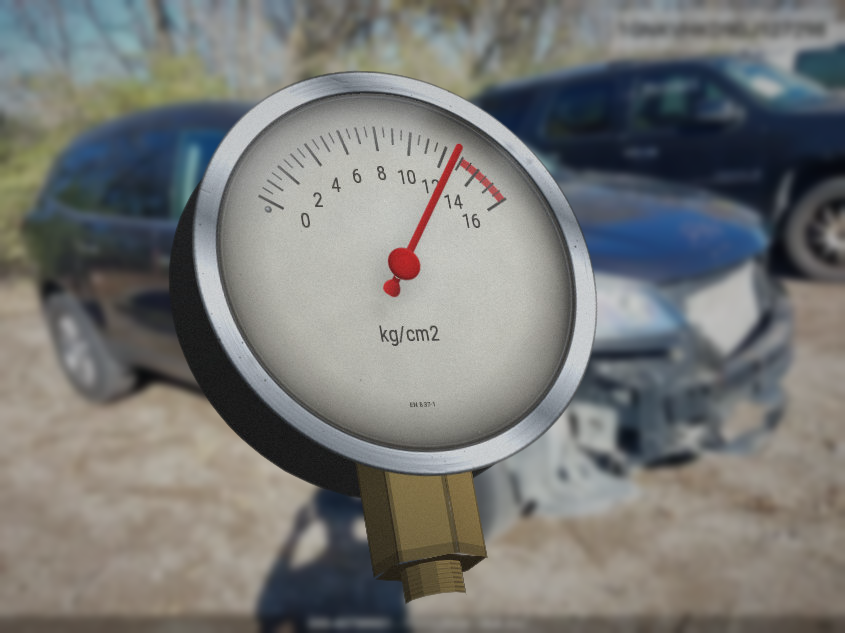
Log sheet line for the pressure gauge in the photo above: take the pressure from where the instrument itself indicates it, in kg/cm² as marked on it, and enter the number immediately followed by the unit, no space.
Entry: 12.5kg/cm²
